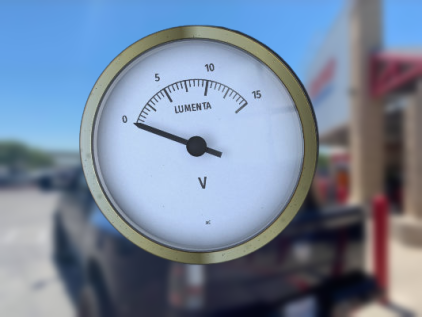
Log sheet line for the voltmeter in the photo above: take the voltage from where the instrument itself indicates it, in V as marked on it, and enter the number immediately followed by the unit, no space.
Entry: 0V
